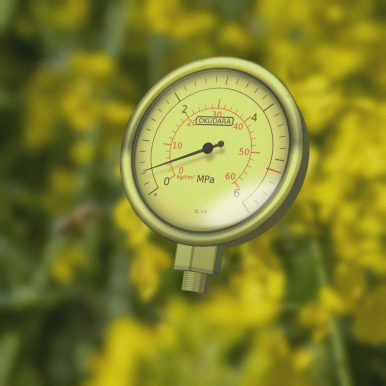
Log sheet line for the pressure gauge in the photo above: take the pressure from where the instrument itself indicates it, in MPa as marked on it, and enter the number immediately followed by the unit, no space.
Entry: 0.4MPa
